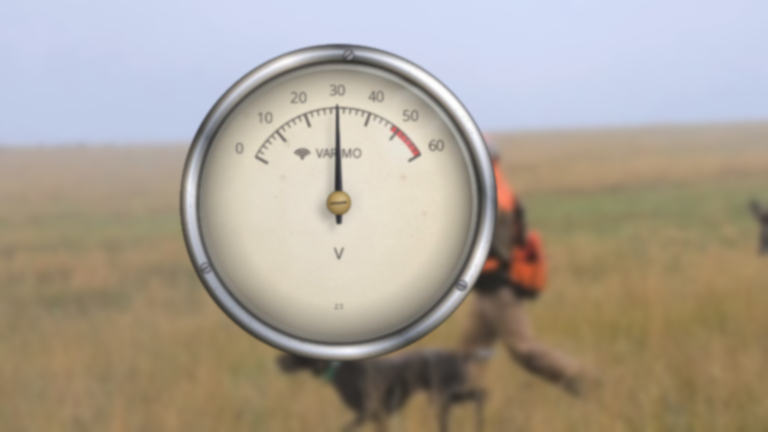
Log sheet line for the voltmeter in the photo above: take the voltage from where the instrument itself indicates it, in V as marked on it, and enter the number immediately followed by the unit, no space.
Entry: 30V
